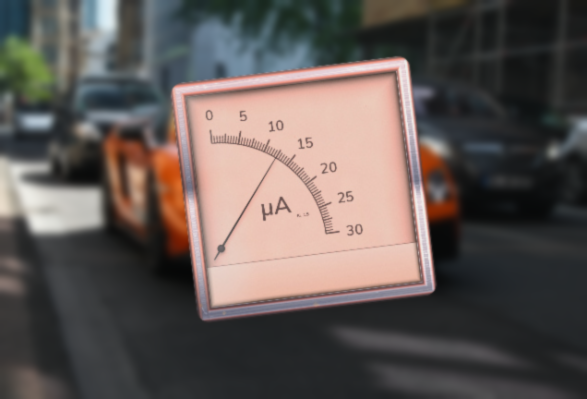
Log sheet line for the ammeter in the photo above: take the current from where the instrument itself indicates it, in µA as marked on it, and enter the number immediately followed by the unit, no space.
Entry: 12.5µA
